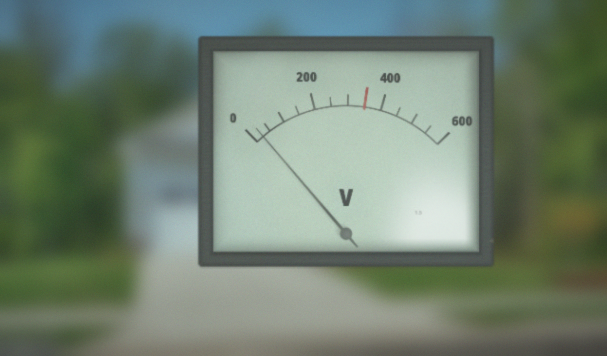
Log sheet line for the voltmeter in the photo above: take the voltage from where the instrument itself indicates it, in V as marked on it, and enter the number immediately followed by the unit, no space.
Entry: 25V
